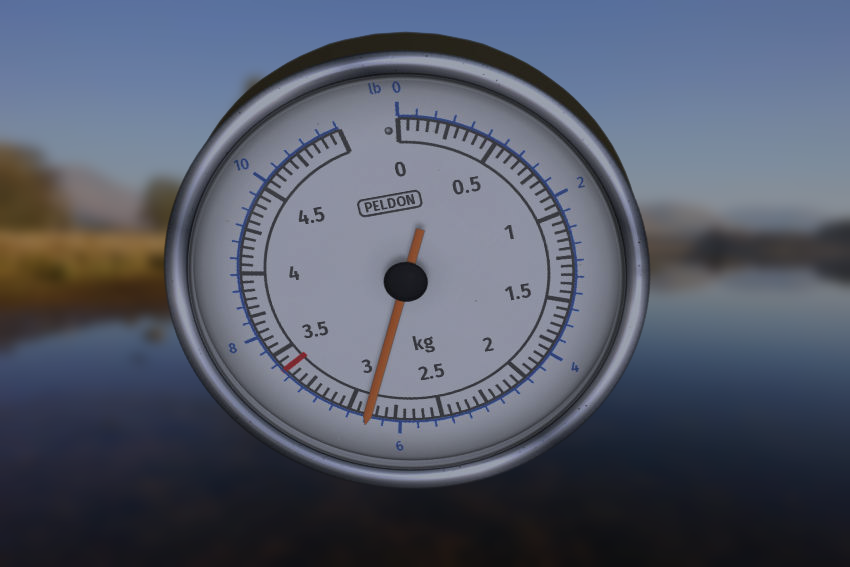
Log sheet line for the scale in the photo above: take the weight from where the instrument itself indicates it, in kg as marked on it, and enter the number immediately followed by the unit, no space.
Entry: 2.9kg
